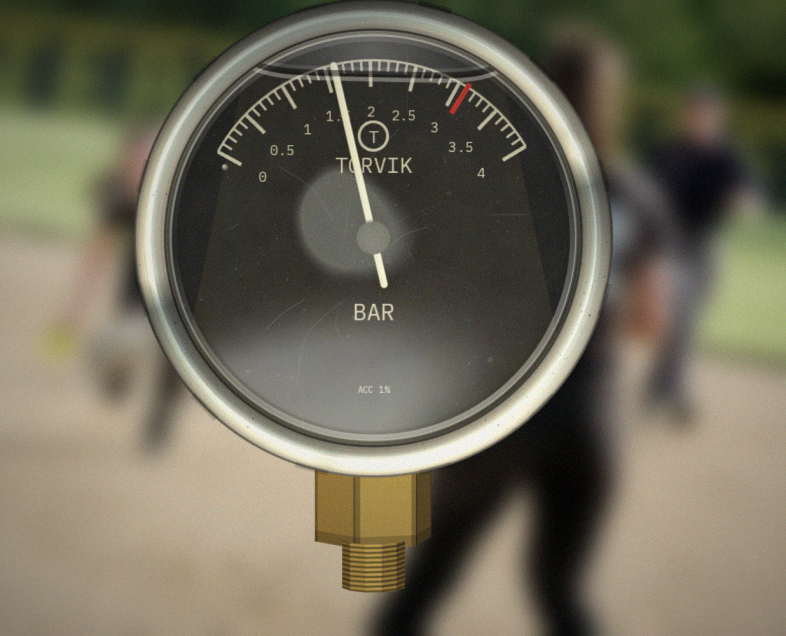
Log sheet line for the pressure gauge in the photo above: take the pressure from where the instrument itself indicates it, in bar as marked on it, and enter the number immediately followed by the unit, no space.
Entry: 1.6bar
